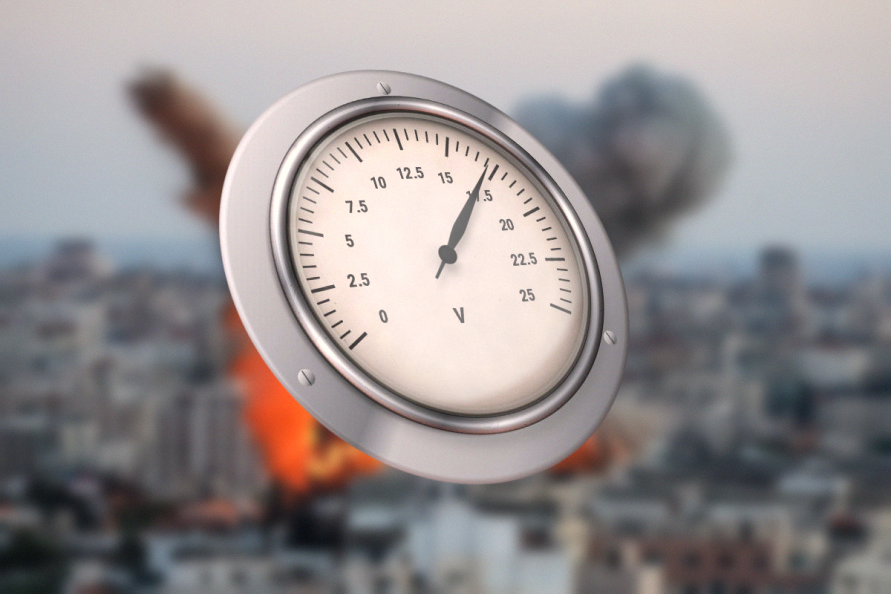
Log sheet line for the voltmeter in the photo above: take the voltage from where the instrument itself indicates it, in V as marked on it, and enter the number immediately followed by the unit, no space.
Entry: 17V
